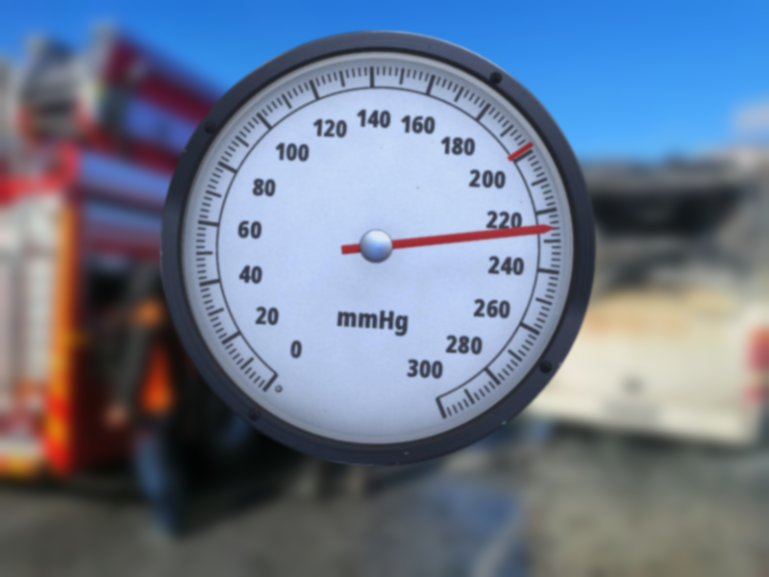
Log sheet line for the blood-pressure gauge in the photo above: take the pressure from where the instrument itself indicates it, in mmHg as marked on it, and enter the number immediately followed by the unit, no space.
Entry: 226mmHg
